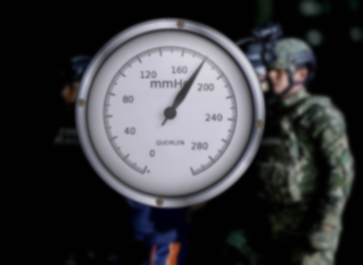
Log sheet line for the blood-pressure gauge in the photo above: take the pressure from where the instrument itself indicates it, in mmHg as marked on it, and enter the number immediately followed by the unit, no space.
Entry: 180mmHg
